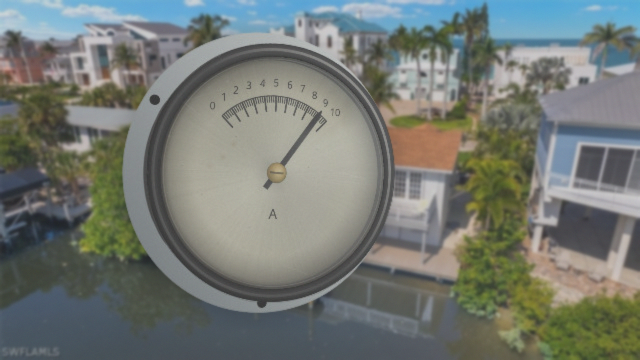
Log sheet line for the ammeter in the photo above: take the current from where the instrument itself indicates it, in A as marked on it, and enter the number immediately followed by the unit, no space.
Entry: 9A
